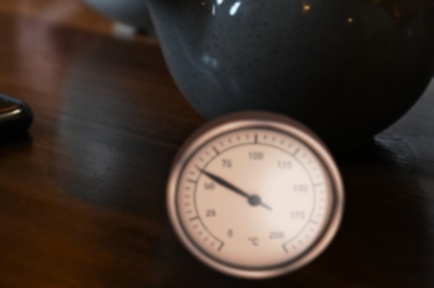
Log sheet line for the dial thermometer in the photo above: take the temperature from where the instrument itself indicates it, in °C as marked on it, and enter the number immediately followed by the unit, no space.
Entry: 60°C
